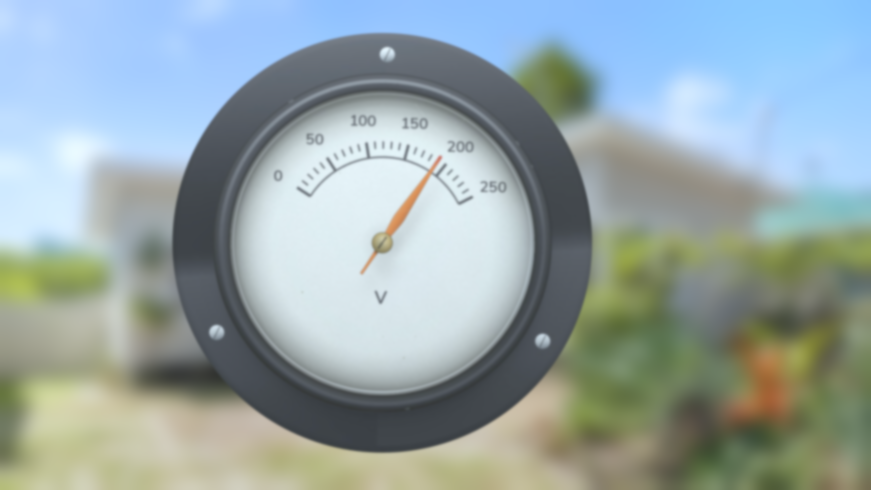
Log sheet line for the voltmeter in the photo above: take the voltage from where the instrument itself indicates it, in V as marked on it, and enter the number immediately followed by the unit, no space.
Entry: 190V
